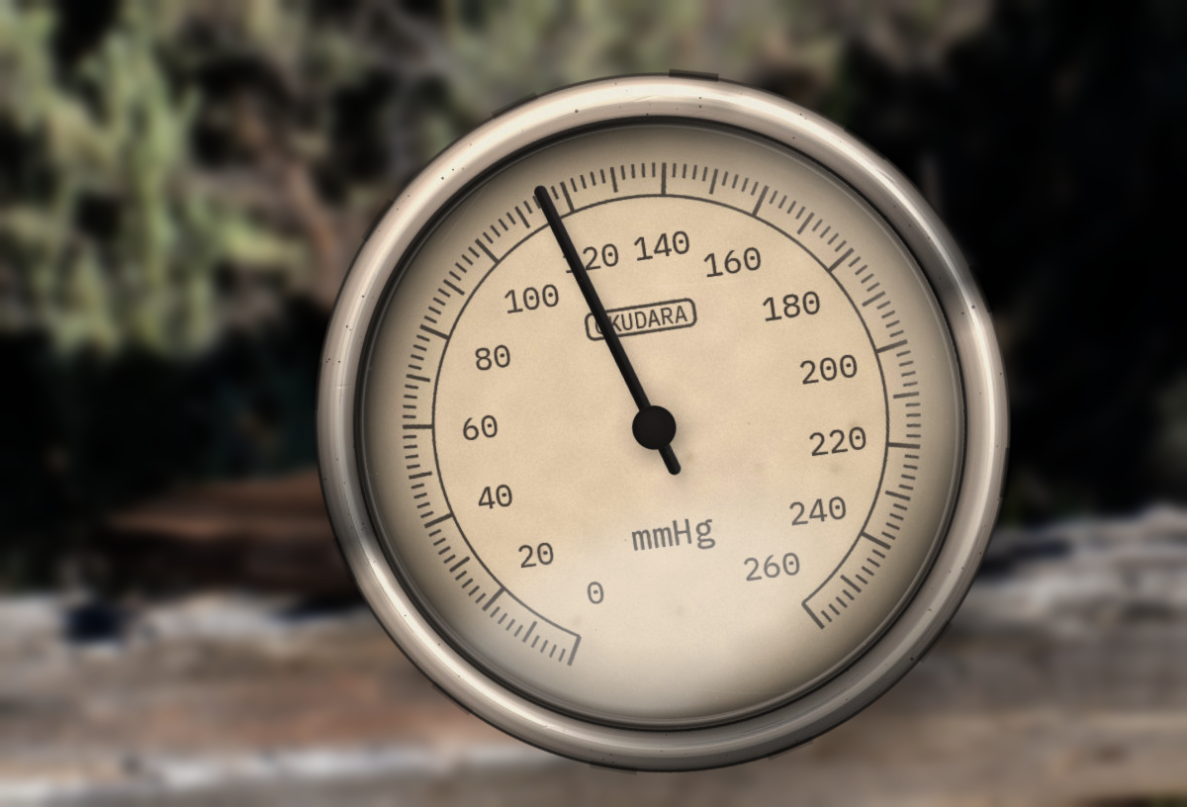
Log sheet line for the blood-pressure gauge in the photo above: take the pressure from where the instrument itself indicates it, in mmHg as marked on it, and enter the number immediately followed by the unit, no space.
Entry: 116mmHg
